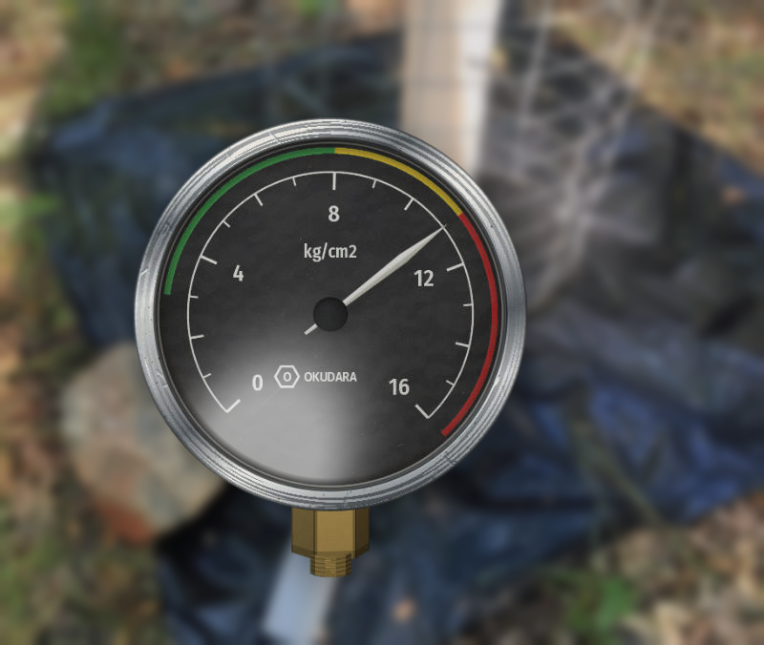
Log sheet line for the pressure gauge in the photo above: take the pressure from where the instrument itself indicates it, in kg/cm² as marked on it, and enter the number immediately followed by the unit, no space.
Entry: 11kg/cm²
